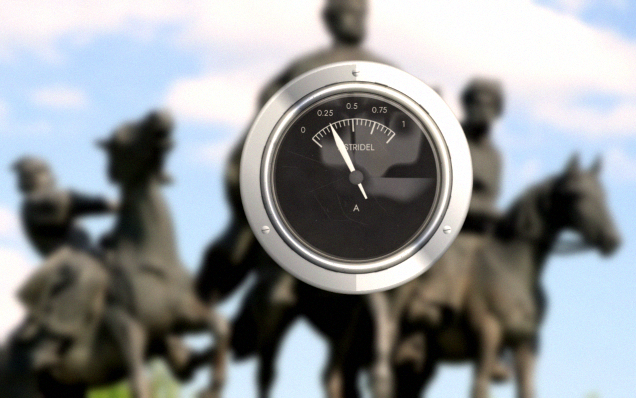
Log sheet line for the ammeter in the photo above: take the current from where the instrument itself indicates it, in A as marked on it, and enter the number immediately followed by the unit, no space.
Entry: 0.25A
